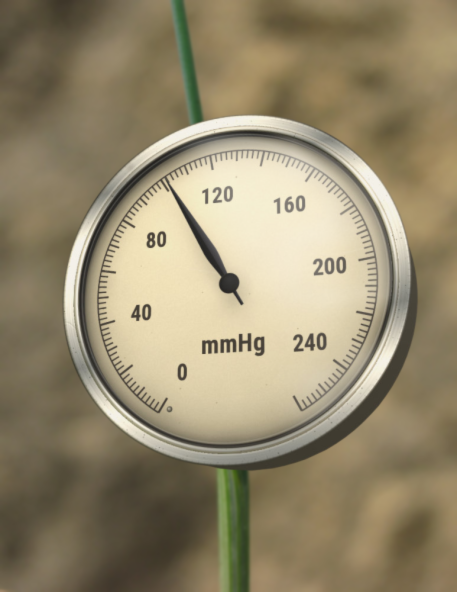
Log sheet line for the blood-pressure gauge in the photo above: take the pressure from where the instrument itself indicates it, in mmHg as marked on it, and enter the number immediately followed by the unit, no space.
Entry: 102mmHg
